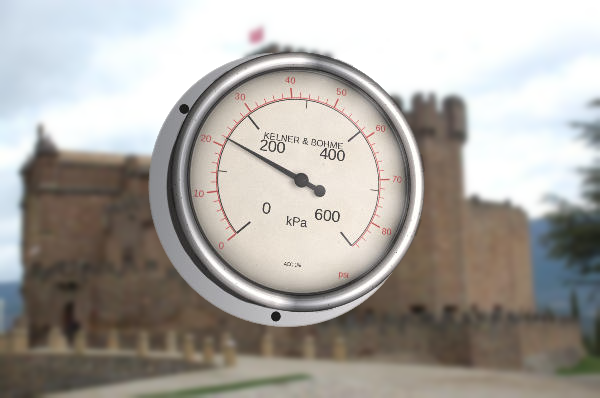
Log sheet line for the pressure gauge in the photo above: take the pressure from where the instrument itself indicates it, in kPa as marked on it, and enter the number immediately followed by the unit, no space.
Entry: 150kPa
